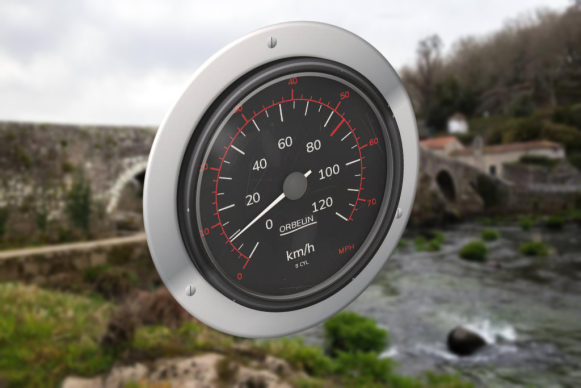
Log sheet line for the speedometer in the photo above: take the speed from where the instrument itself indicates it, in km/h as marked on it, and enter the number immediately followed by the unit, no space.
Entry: 10km/h
